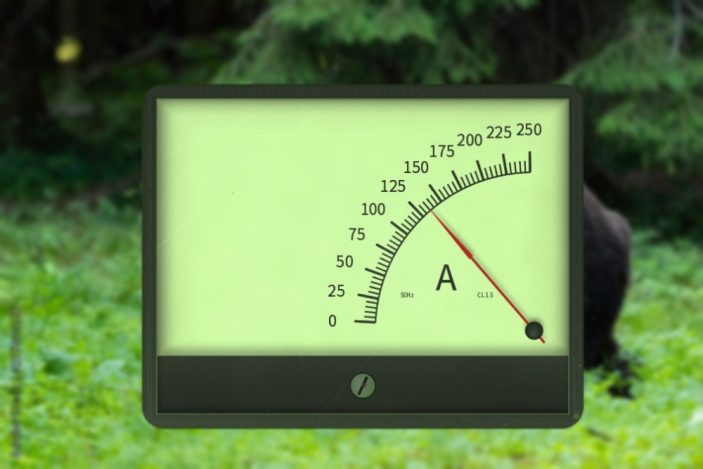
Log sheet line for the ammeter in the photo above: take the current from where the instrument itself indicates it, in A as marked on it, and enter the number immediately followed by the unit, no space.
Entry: 135A
